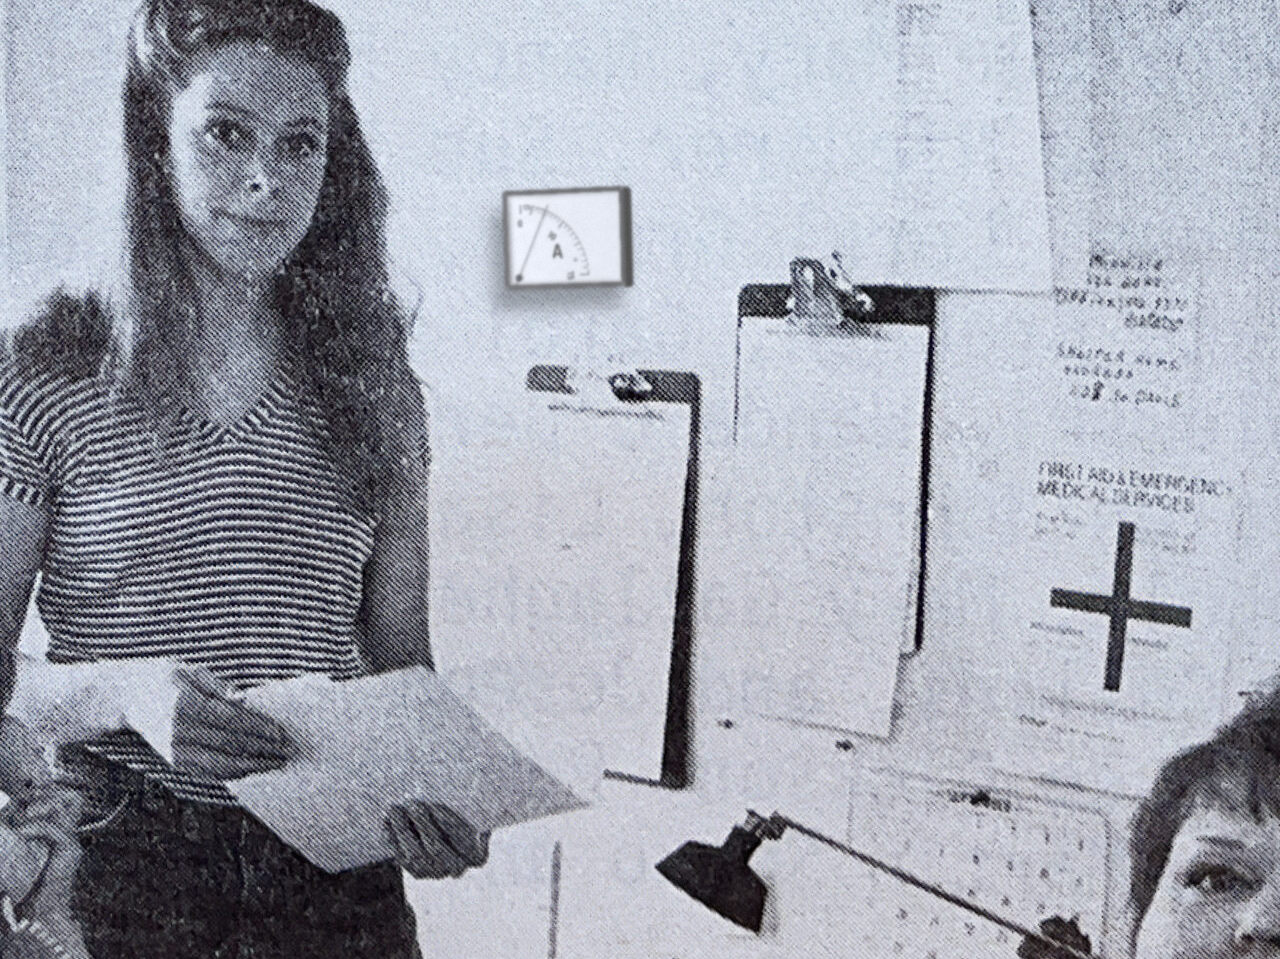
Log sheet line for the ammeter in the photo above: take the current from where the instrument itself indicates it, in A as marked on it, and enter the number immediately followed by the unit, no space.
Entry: 7.5A
